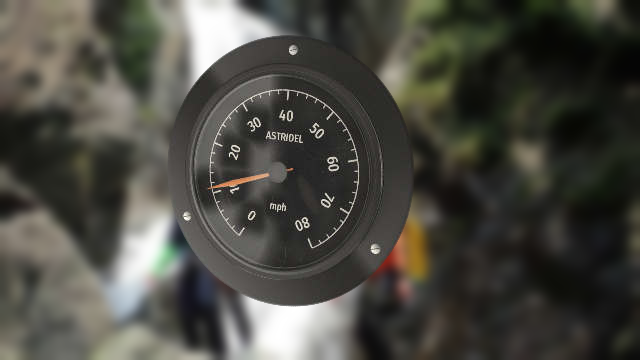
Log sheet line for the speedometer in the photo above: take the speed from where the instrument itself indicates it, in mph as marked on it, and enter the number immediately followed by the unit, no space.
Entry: 11mph
